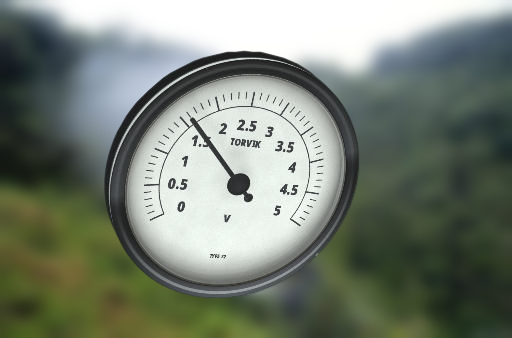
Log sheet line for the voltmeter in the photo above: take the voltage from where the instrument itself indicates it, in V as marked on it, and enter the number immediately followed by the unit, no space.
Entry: 1.6V
